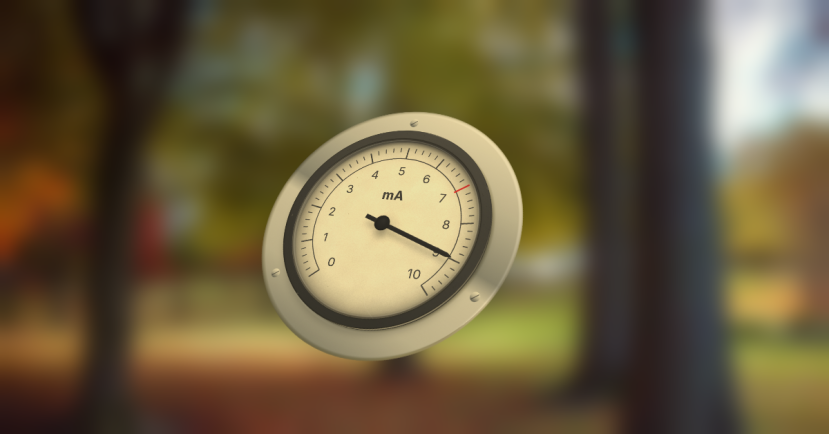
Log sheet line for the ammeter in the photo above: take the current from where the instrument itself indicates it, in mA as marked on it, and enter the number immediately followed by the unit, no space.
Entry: 9mA
